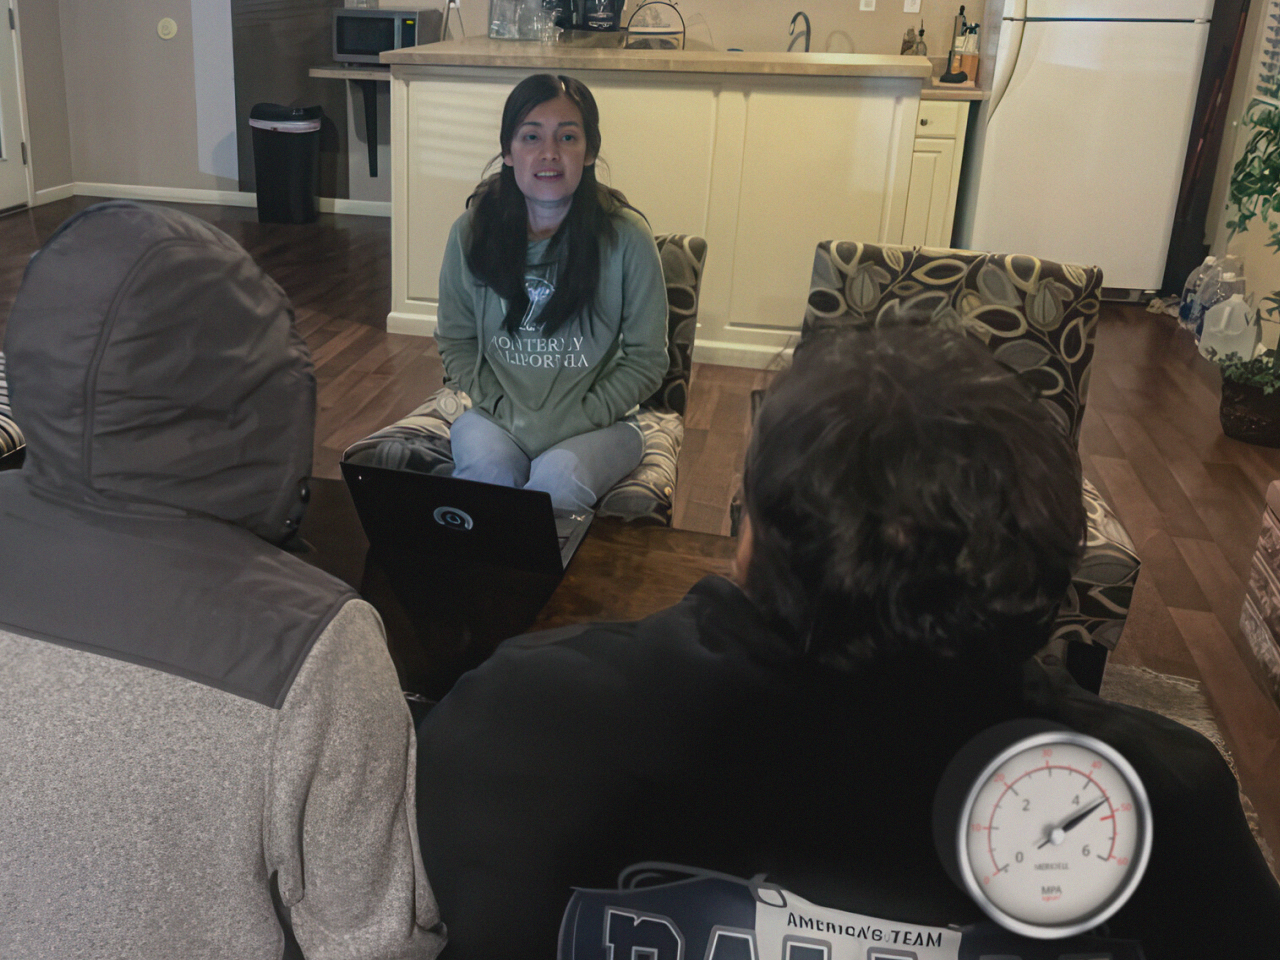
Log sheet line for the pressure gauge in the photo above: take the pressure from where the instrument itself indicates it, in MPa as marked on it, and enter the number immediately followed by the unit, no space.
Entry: 4.5MPa
